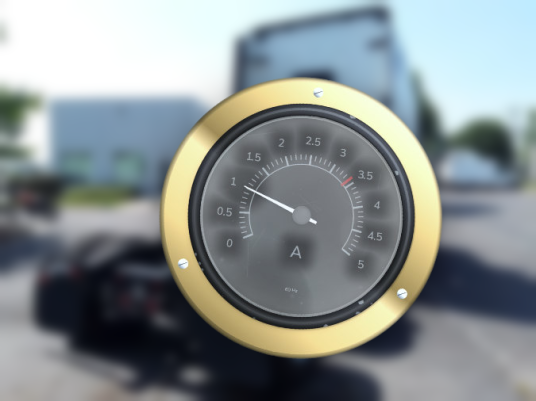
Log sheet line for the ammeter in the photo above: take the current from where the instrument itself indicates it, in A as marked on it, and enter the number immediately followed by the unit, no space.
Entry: 1A
